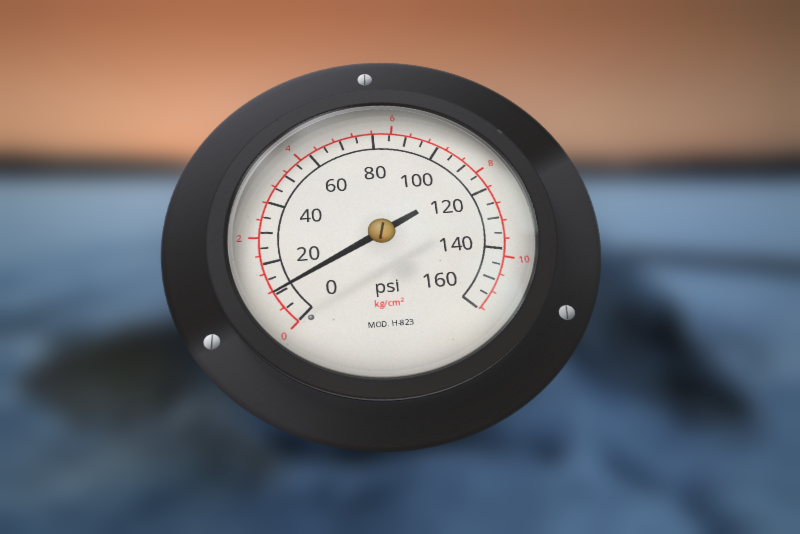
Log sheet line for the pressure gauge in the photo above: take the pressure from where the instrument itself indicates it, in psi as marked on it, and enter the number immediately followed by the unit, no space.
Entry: 10psi
